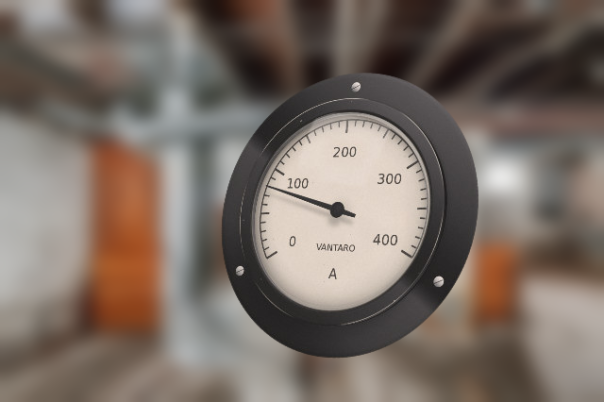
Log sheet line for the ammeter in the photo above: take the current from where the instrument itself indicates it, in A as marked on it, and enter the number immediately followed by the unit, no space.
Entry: 80A
